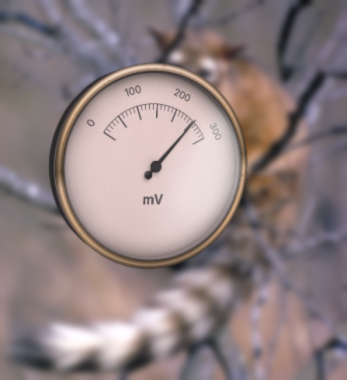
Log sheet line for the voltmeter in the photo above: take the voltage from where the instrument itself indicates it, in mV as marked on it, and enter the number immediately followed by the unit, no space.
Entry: 250mV
